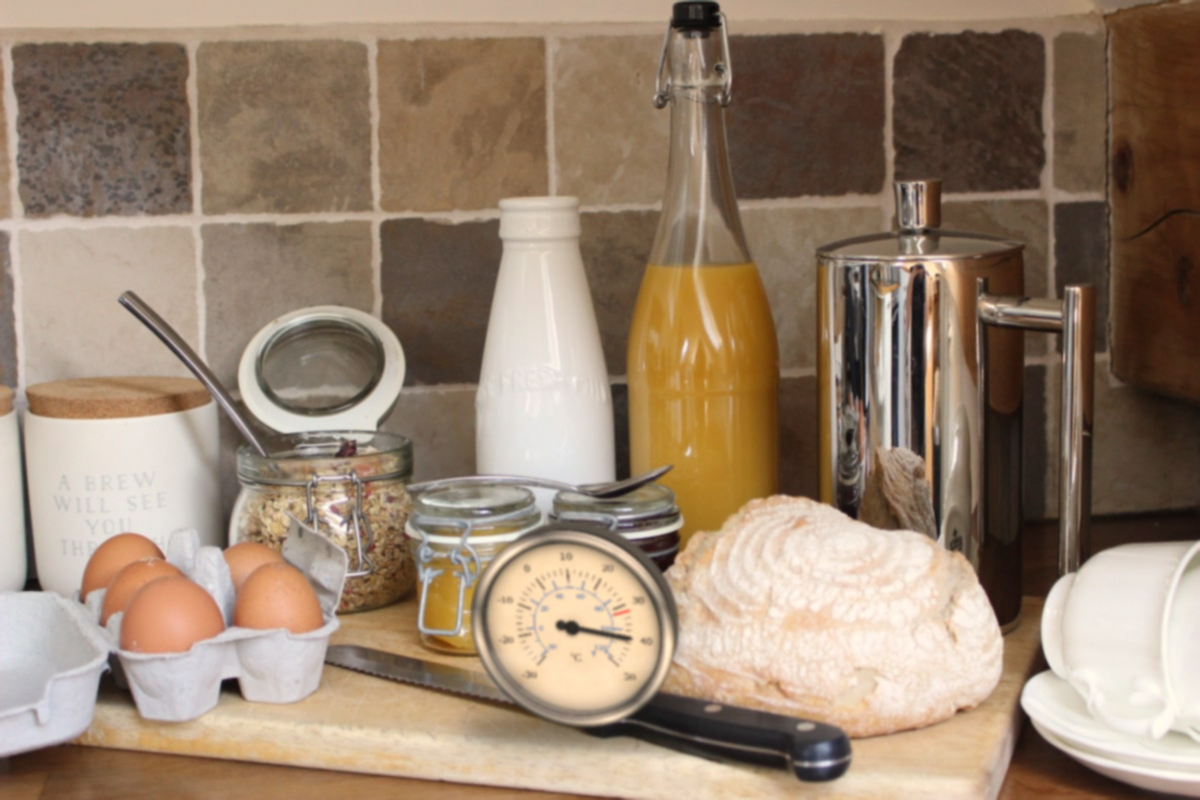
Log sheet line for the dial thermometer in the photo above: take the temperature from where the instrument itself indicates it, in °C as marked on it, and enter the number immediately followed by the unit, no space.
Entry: 40°C
